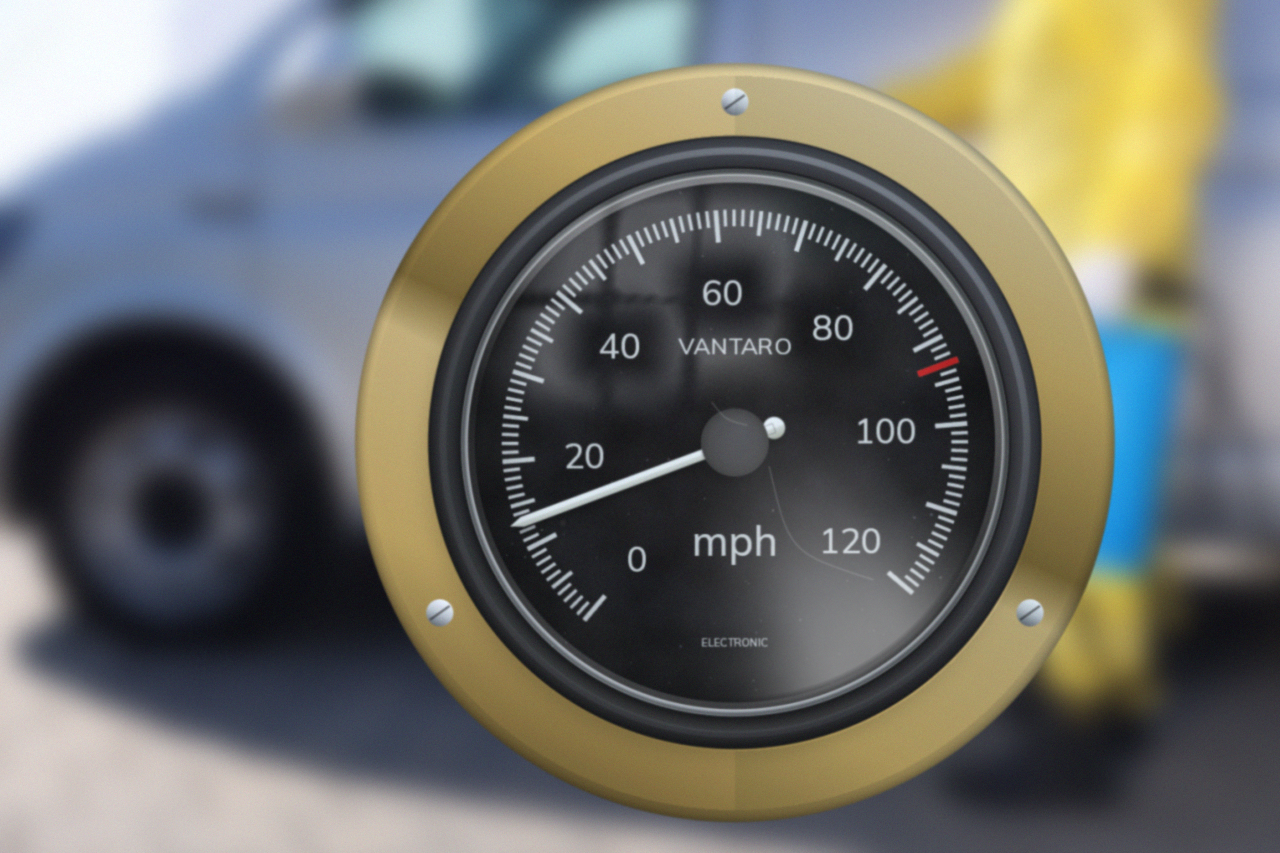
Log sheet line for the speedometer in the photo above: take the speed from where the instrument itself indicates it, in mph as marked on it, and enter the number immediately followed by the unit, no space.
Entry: 13mph
